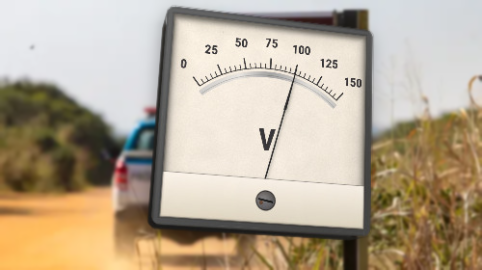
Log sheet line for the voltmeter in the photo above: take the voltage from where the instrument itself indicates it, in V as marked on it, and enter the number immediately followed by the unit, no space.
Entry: 100V
